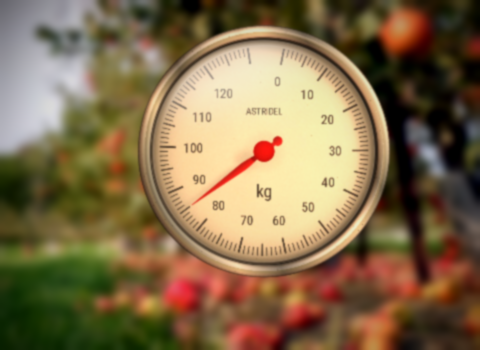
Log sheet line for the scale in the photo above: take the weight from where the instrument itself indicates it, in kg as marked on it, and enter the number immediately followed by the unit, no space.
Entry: 85kg
